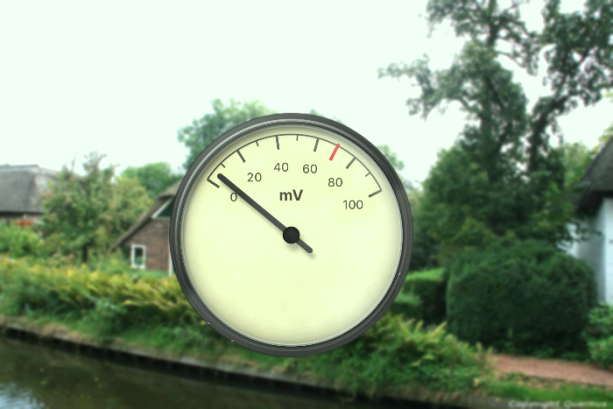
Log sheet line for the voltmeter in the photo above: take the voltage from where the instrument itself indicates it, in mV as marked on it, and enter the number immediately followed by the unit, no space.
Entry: 5mV
